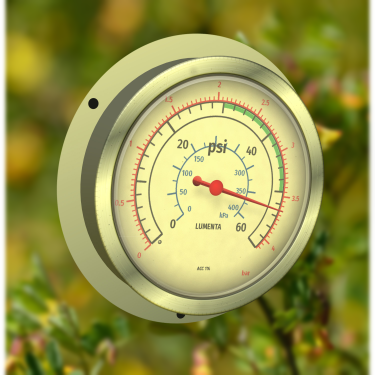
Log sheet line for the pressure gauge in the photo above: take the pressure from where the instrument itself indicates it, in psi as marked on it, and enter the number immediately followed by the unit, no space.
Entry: 53psi
